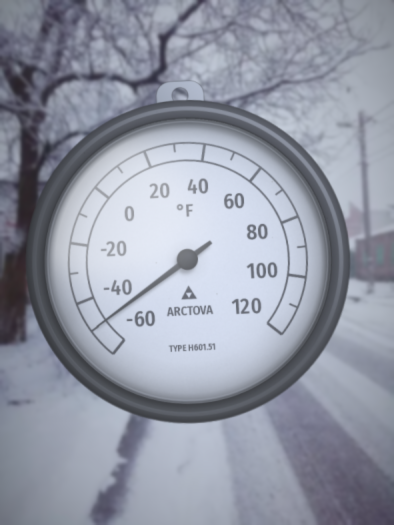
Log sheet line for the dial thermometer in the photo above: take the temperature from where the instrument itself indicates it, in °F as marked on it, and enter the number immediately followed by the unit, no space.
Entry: -50°F
